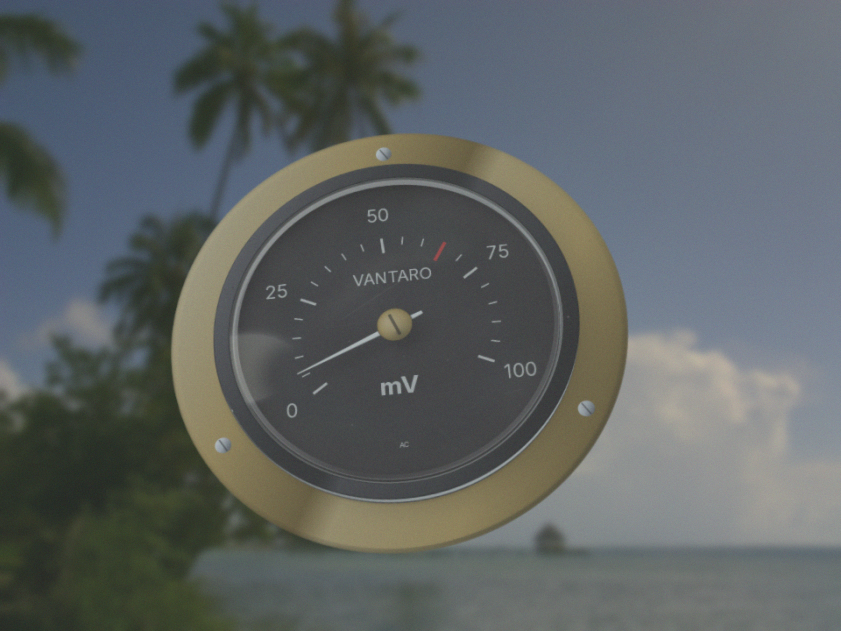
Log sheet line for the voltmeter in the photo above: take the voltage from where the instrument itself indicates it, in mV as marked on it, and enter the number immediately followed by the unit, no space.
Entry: 5mV
